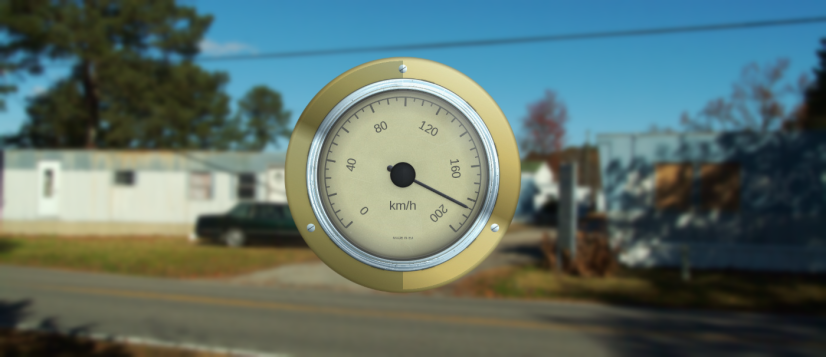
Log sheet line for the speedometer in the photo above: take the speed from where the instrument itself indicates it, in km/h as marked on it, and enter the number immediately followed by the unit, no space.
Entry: 185km/h
